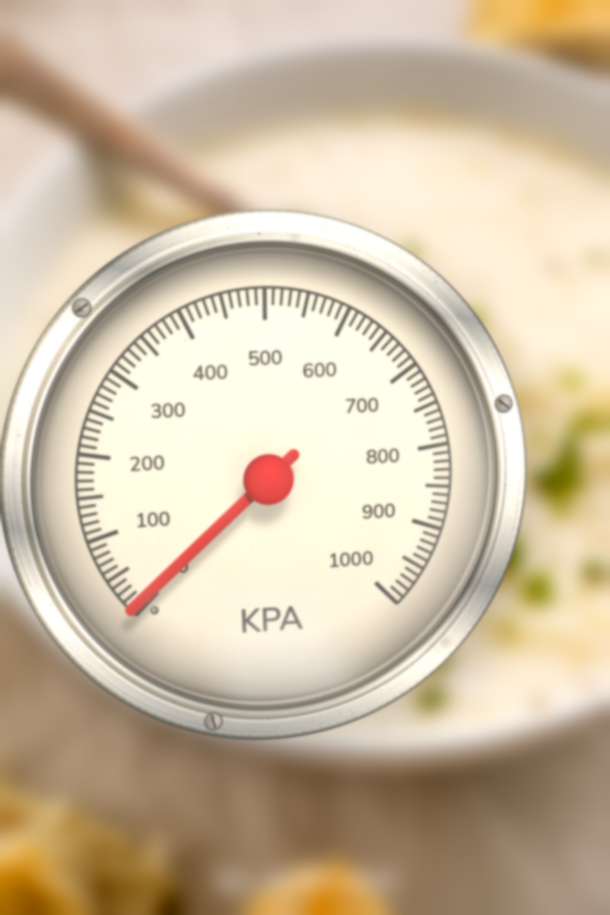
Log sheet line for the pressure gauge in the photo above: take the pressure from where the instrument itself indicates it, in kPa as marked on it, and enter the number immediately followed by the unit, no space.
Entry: 10kPa
